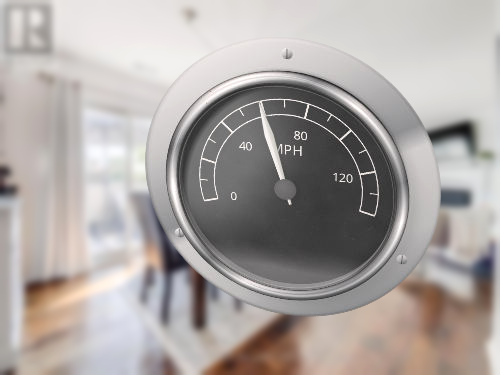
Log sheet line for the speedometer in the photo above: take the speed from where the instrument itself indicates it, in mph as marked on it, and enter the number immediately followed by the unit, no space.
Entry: 60mph
